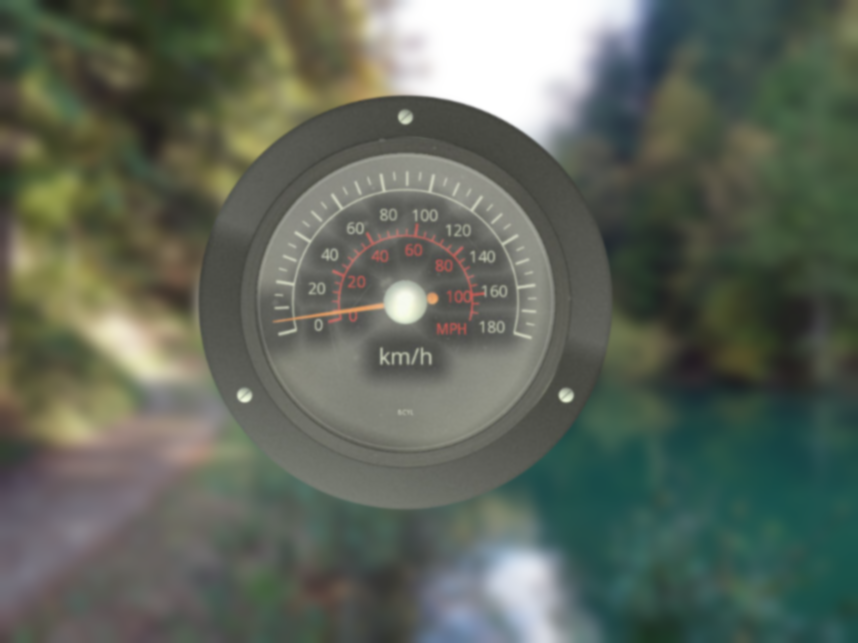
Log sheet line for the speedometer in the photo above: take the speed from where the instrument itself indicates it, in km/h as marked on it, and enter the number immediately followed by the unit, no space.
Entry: 5km/h
